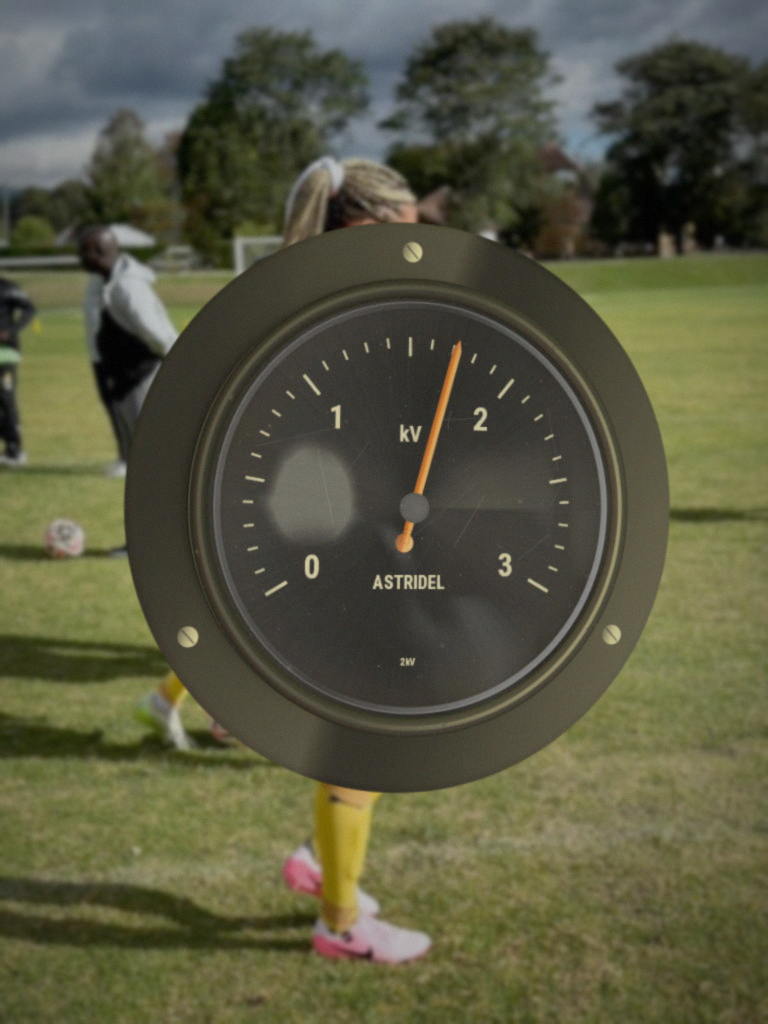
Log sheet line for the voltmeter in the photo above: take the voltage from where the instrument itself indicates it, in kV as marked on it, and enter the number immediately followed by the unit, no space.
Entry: 1.7kV
